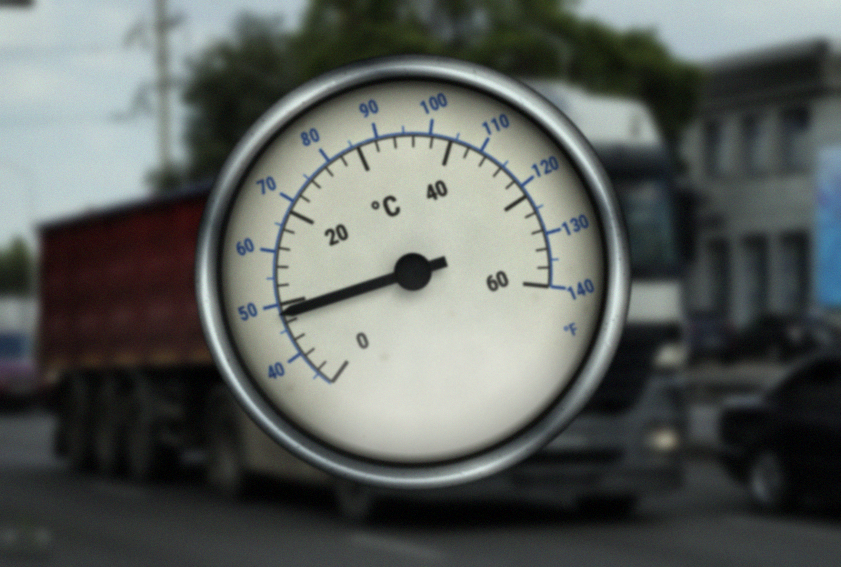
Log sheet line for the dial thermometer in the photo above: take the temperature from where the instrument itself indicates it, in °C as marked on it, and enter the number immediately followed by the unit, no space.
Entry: 9°C
